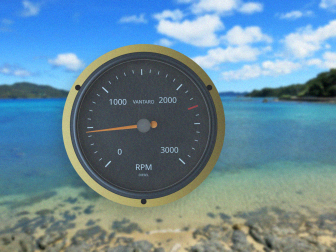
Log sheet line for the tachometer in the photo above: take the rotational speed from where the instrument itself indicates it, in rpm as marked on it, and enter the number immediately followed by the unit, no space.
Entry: 450rpm
